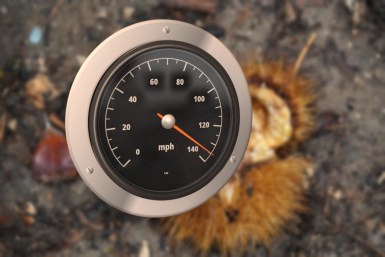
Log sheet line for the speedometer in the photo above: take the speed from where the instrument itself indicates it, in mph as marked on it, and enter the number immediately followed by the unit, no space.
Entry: 135mph
